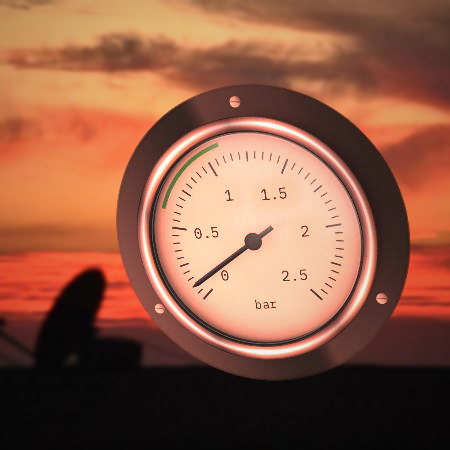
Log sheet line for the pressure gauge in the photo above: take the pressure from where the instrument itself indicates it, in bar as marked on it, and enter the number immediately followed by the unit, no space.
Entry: 0.1bar
